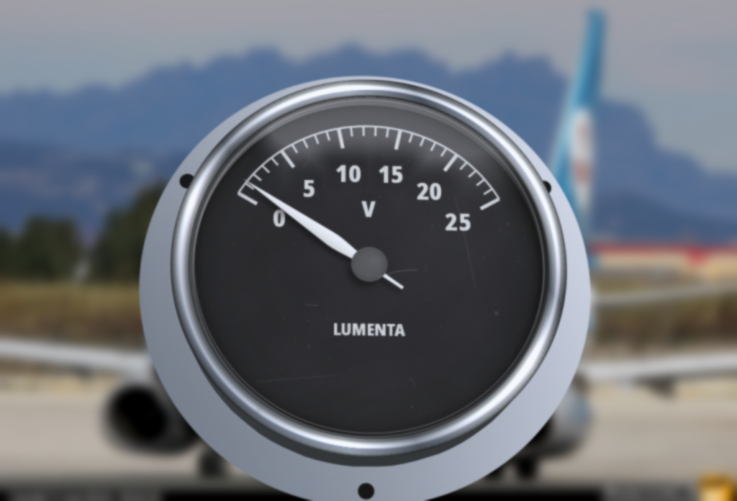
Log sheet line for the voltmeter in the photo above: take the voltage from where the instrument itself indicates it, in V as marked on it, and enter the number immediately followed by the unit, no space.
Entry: 1V
